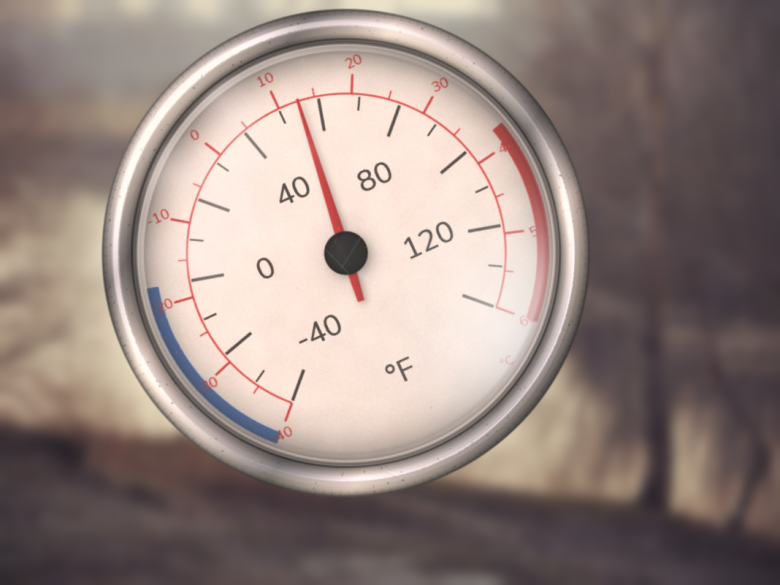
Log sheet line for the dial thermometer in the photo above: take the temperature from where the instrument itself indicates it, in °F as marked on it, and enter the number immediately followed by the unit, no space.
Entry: 55°F
